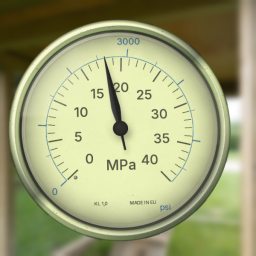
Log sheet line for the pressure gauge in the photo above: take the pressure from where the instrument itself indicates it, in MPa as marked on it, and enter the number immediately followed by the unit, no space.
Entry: 18MPa
